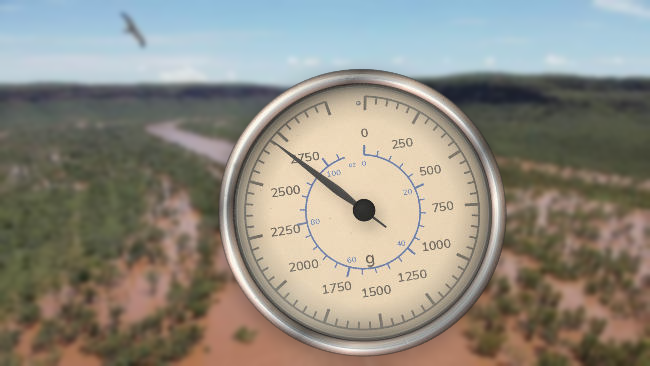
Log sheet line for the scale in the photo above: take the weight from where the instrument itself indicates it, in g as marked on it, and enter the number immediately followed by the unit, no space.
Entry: 2700g
